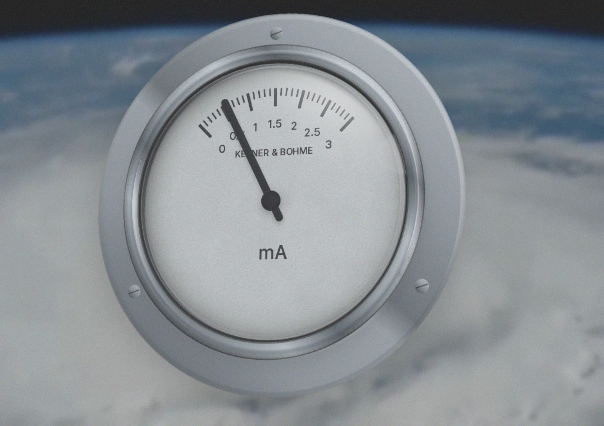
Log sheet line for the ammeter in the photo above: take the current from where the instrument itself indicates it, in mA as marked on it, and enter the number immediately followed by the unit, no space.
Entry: 0.6mA
